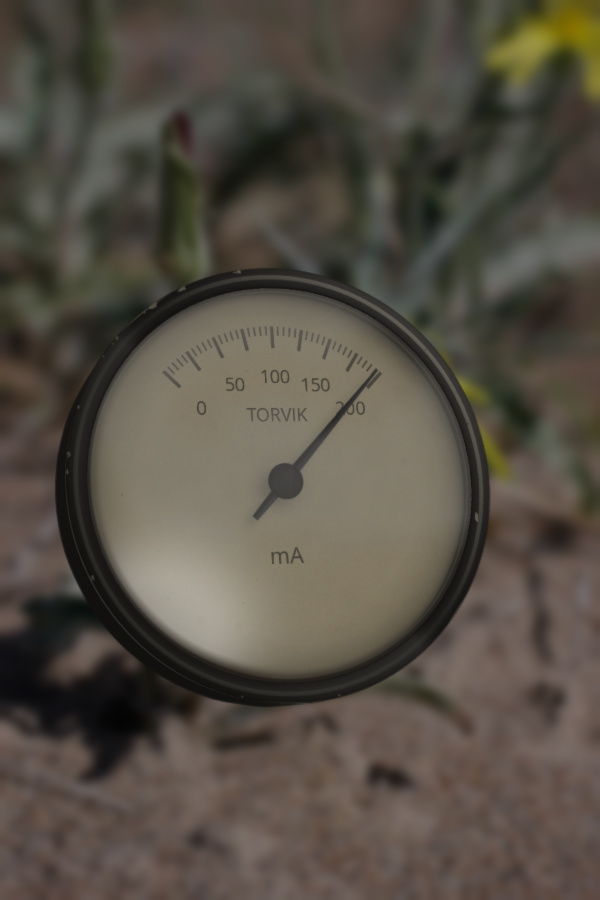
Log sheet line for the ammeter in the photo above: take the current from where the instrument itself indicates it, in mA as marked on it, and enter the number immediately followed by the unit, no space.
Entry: 195mA
